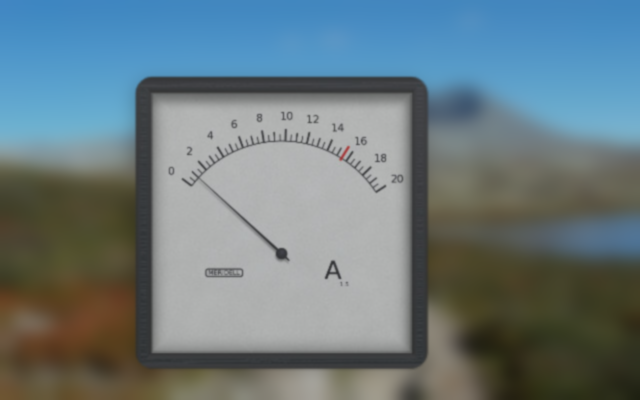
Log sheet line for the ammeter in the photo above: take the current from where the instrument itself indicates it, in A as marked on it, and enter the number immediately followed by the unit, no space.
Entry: 1A
